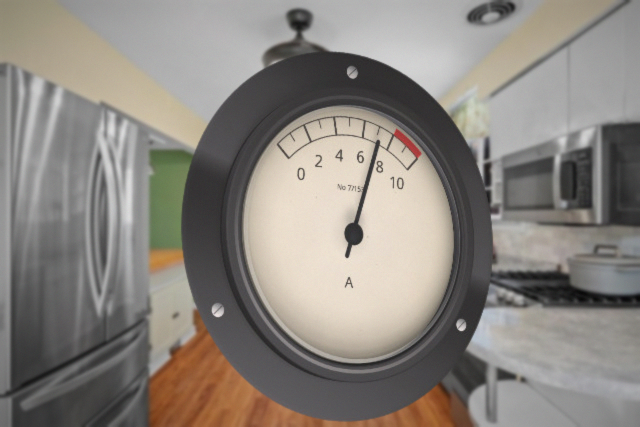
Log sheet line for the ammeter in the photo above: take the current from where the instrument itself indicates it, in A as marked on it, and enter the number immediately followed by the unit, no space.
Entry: 7A
